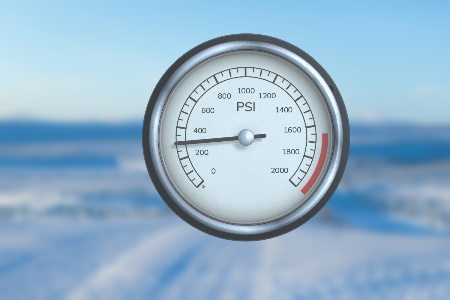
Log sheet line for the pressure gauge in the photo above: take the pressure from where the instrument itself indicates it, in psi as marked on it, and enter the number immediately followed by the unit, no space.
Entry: 300psi
